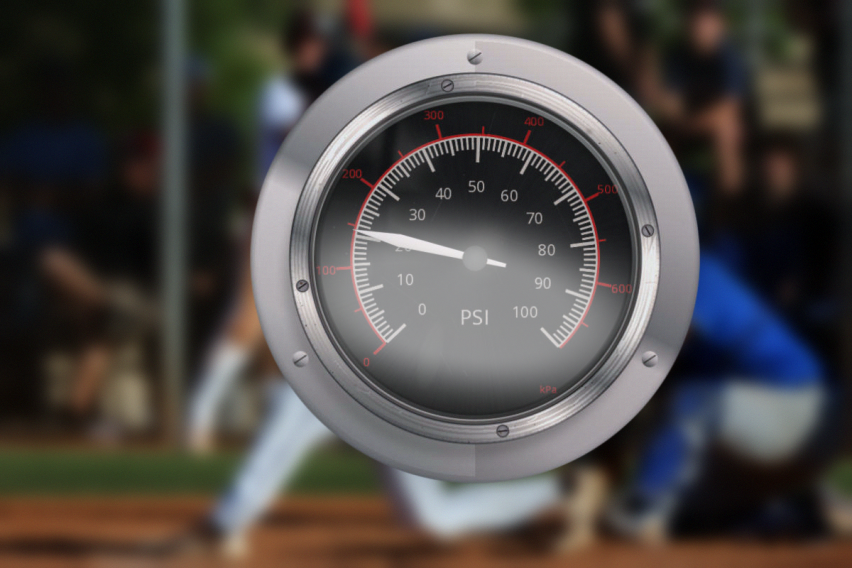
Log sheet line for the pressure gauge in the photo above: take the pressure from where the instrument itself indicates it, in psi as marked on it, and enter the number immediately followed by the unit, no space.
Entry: 21psi
